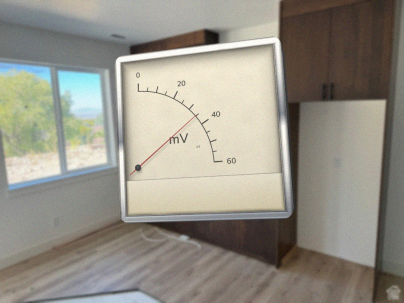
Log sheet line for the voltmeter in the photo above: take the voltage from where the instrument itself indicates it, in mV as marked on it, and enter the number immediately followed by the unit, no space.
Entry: 35mV
